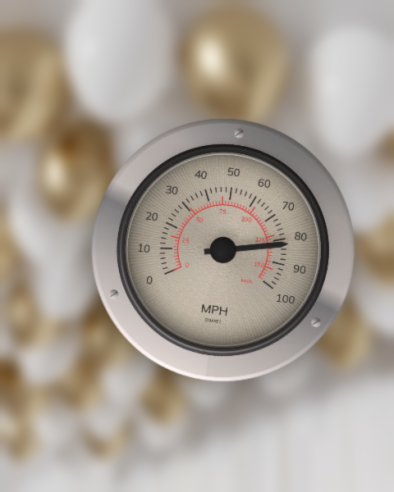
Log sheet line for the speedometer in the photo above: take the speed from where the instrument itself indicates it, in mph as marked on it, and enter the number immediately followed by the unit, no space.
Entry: 82mph
